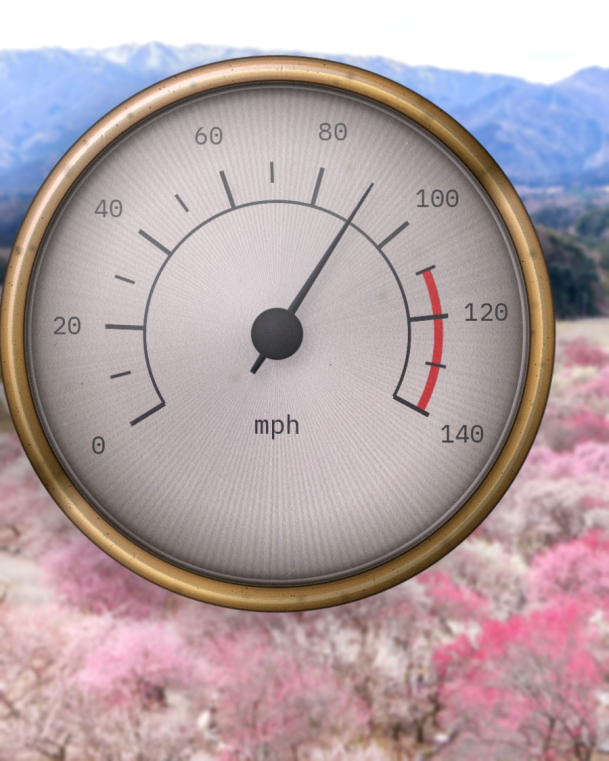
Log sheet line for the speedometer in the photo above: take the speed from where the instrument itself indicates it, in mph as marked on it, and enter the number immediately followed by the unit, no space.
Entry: 90mph
